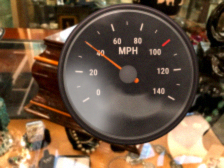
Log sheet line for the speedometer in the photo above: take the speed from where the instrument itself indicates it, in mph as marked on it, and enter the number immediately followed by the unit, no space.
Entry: 40mph
